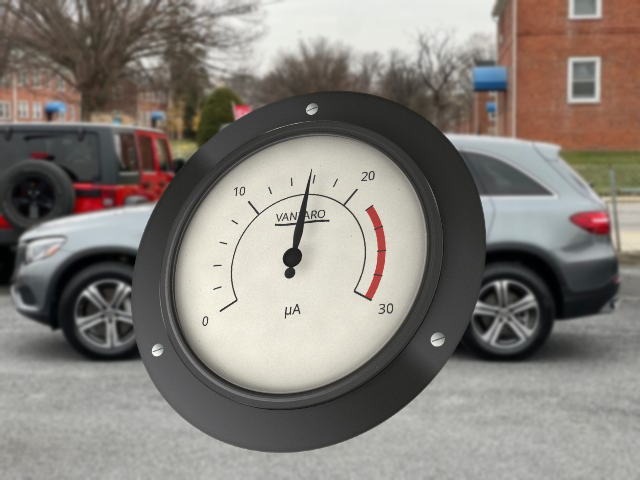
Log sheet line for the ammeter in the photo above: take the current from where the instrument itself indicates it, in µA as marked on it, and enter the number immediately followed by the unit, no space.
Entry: 16µA
